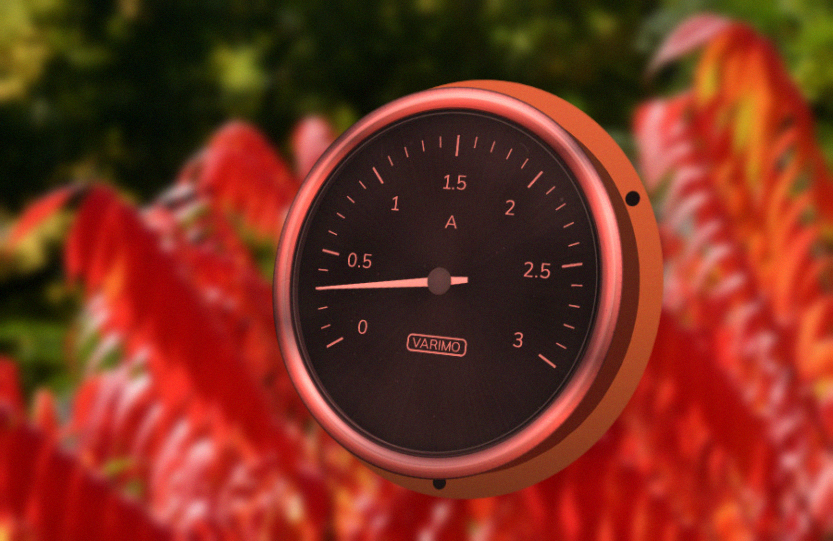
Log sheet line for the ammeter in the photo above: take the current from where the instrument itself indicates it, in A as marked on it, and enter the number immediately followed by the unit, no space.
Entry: 0.3A
